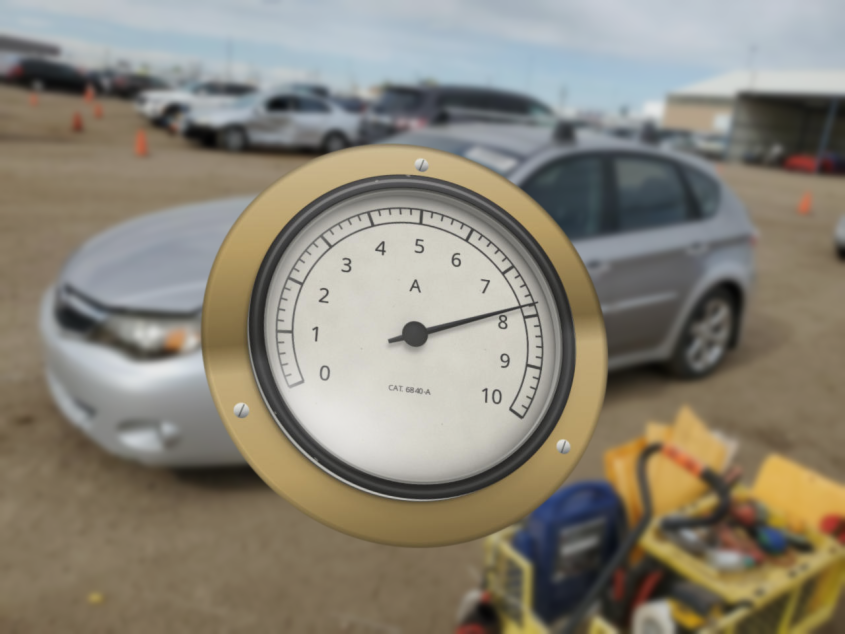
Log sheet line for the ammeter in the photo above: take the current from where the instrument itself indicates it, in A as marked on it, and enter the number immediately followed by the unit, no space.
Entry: 7.8A
